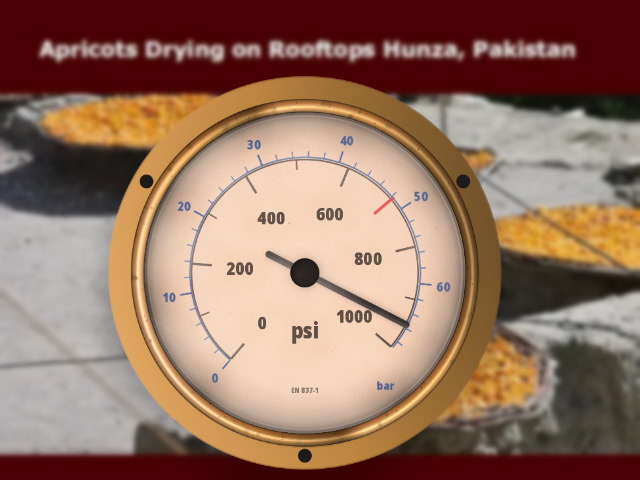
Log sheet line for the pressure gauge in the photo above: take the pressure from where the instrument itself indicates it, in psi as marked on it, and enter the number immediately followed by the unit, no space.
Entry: 950psi
